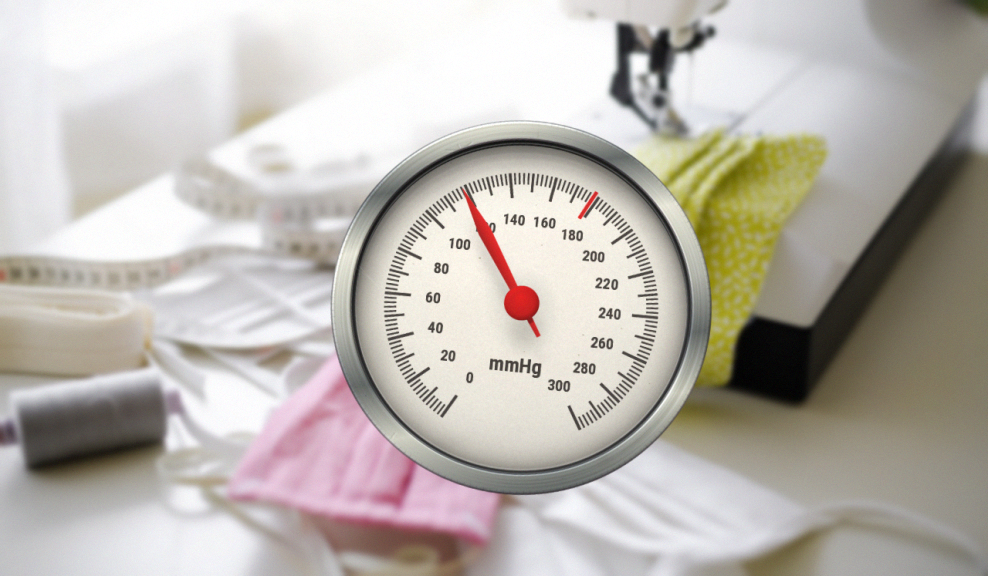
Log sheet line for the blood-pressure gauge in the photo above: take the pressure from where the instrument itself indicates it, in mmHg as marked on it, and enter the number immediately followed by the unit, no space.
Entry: 118mmHg
